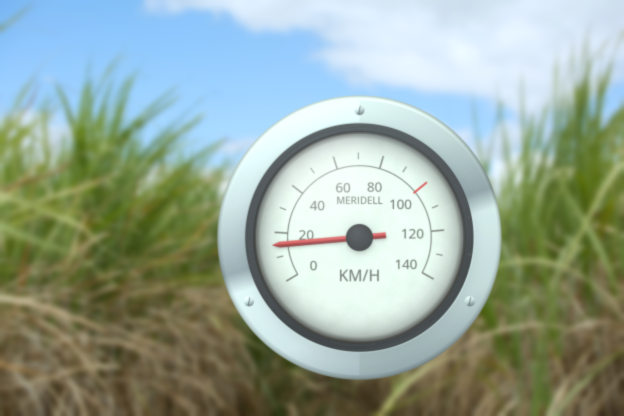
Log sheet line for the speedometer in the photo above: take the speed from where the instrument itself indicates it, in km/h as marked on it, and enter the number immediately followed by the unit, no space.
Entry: 15km/h
